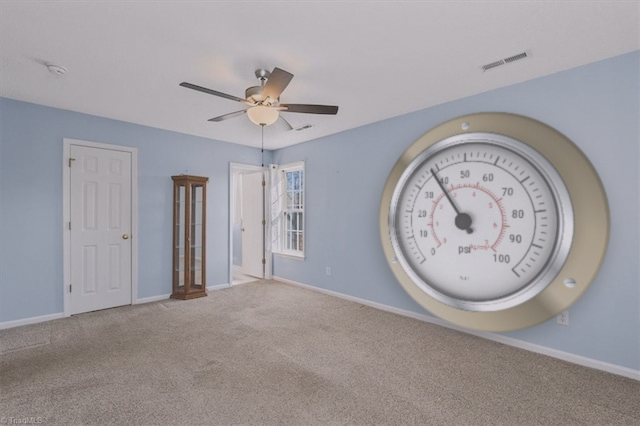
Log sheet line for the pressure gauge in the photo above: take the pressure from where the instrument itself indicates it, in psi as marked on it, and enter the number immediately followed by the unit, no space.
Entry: 38psi
